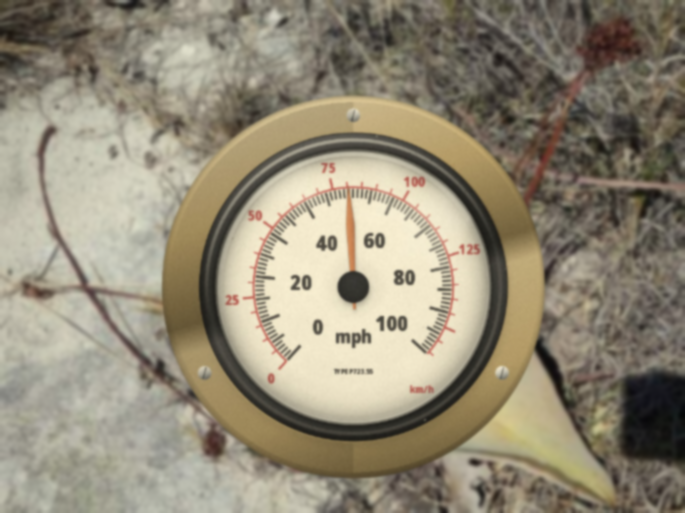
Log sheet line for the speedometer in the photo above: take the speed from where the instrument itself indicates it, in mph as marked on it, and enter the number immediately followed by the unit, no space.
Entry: 50mph
